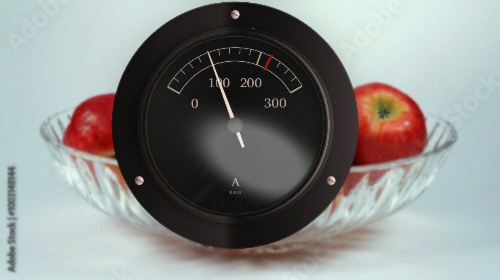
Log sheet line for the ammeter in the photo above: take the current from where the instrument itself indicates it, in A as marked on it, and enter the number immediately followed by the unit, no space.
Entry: 100A
